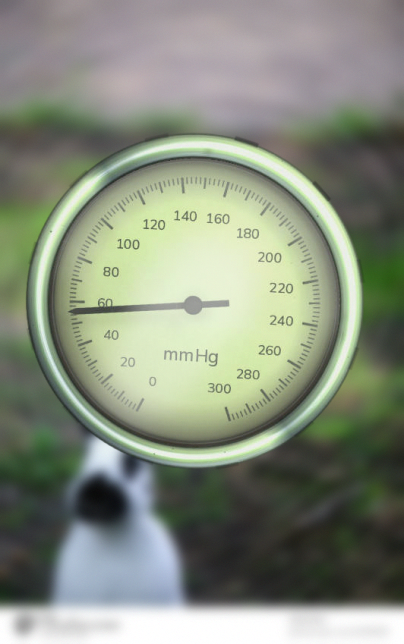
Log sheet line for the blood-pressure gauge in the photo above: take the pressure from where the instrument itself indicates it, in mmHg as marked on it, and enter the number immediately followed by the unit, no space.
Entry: 56mmHg
